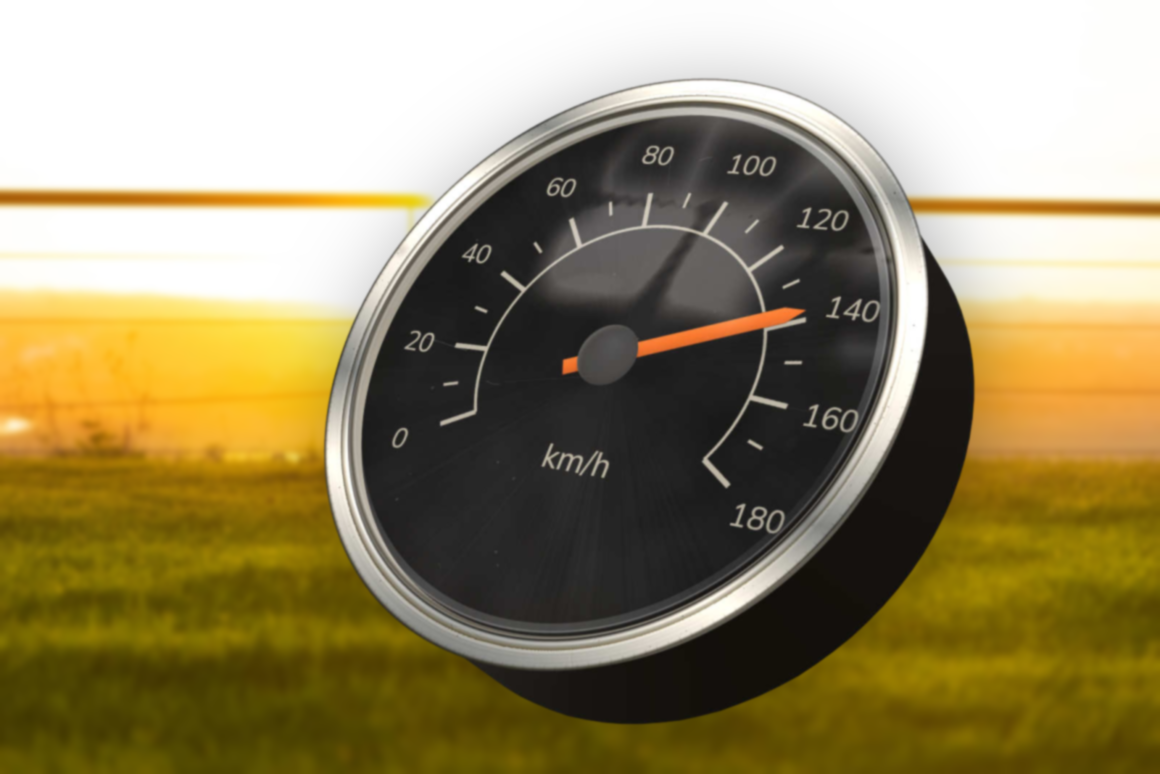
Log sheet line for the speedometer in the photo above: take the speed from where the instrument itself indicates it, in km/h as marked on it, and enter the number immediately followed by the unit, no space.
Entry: 140km/h
